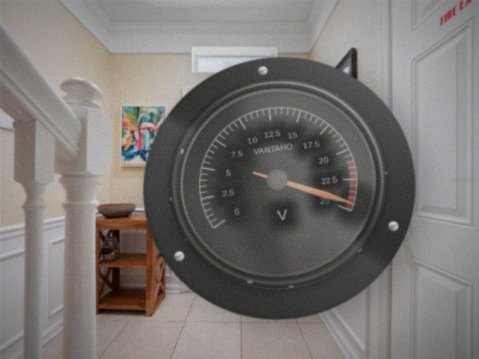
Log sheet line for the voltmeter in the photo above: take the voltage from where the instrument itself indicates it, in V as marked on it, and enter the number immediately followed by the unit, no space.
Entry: 24.5V
